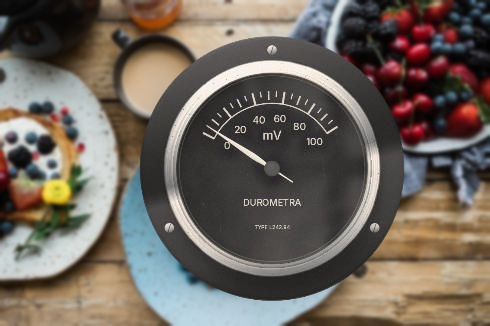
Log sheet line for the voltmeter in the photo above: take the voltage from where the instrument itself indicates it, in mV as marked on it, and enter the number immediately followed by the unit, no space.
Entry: 5mV
